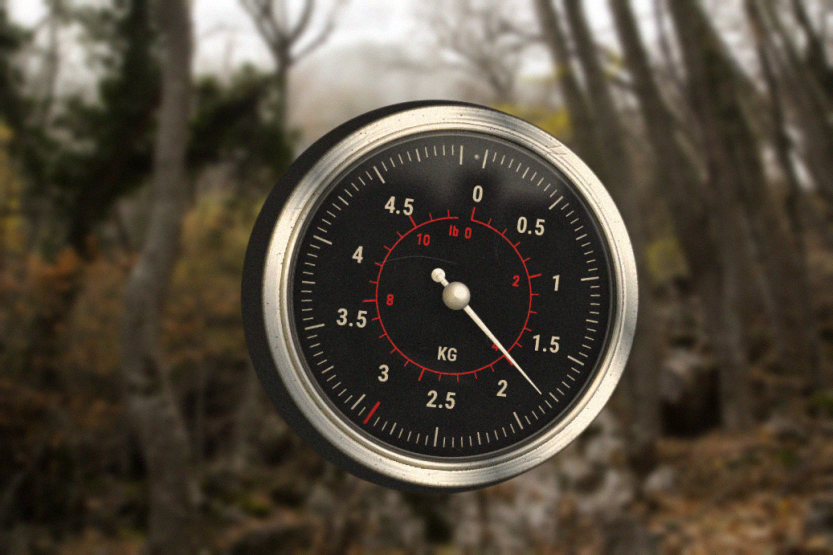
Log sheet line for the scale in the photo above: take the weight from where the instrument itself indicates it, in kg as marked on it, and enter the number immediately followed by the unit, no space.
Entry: 1.8kg
